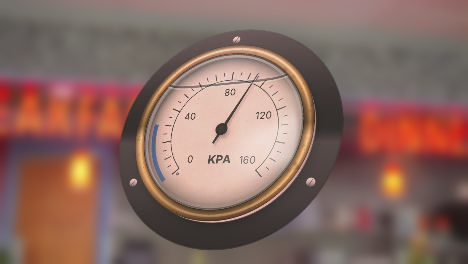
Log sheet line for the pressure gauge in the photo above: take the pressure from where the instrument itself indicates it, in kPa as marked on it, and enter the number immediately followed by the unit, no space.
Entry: 95kPa
